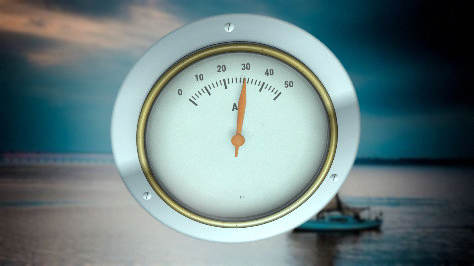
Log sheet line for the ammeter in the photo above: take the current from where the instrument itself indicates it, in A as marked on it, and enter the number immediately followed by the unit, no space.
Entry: 30A
